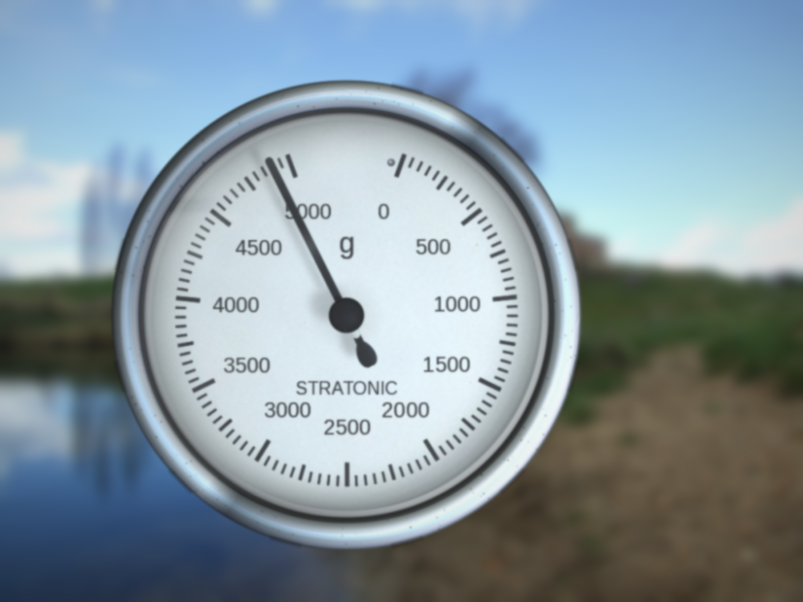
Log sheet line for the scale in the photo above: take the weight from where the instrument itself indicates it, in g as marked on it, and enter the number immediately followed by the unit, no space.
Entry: 4900g
